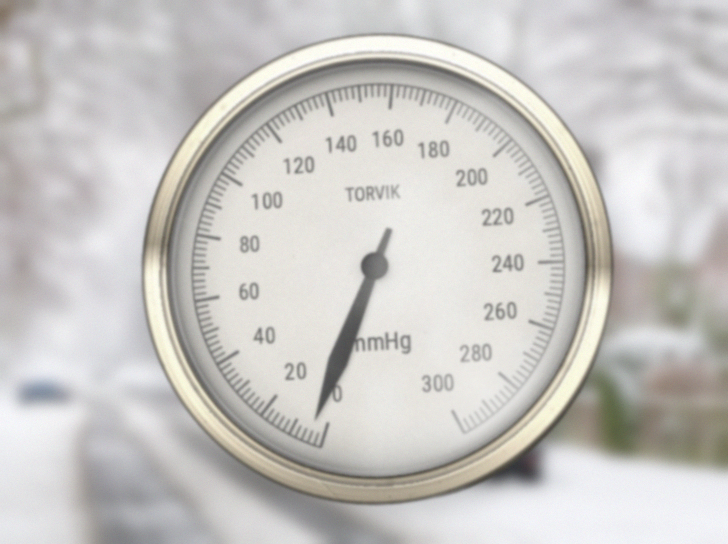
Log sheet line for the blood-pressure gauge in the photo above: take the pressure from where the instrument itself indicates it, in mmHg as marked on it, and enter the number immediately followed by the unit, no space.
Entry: 4mmHg
